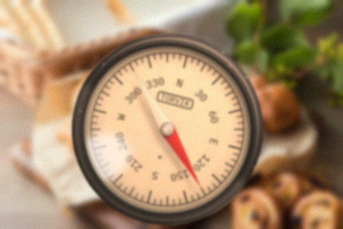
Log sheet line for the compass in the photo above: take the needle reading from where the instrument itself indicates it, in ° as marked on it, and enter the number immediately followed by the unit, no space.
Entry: 135°
